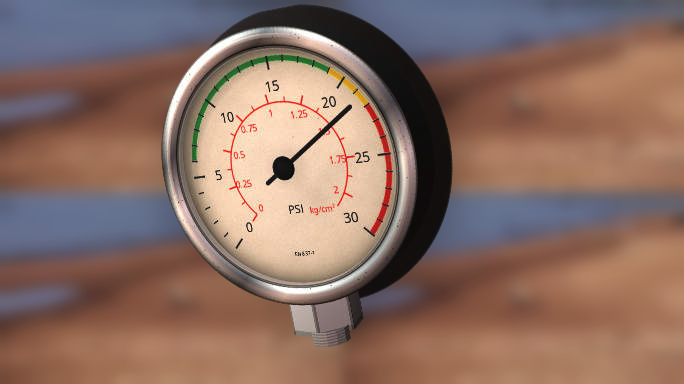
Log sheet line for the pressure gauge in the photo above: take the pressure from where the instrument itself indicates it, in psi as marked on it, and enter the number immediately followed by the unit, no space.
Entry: 21.5psi
